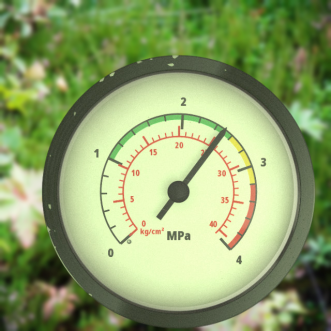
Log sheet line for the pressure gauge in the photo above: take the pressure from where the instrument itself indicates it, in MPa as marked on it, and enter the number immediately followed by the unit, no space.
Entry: 2.5MPa
